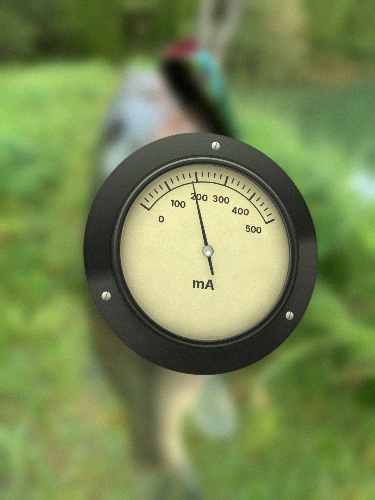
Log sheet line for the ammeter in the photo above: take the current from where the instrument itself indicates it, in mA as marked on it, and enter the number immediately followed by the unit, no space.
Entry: 180mA
